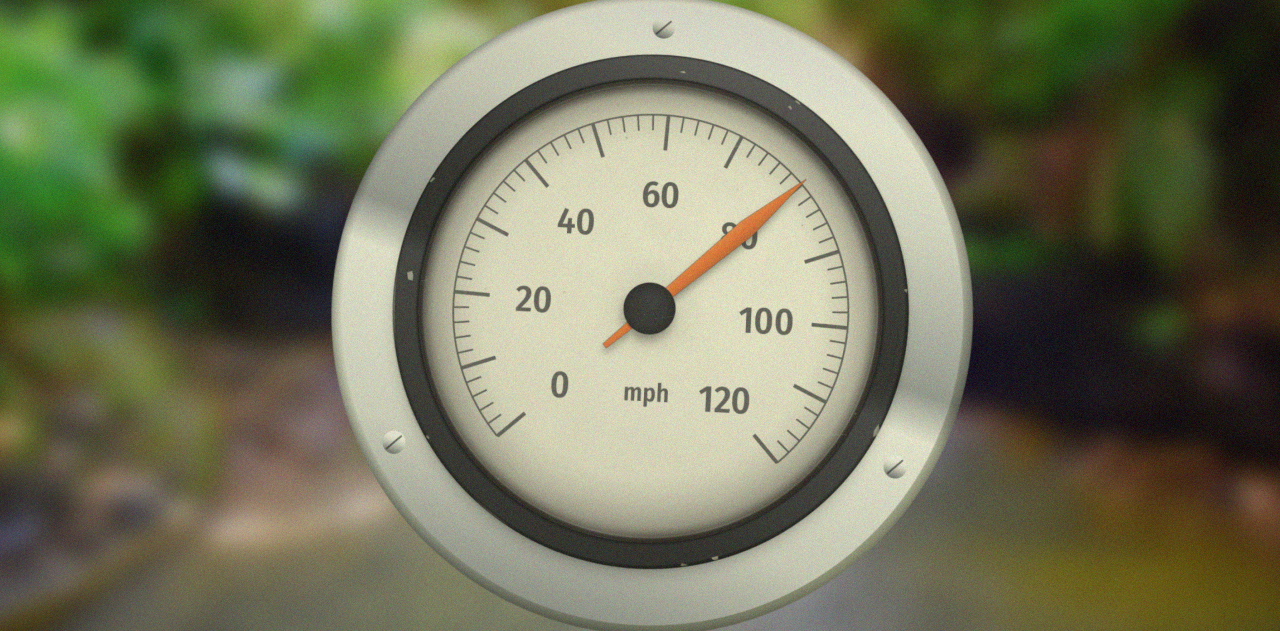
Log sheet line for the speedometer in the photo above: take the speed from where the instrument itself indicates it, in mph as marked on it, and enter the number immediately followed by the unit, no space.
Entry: 80mph
